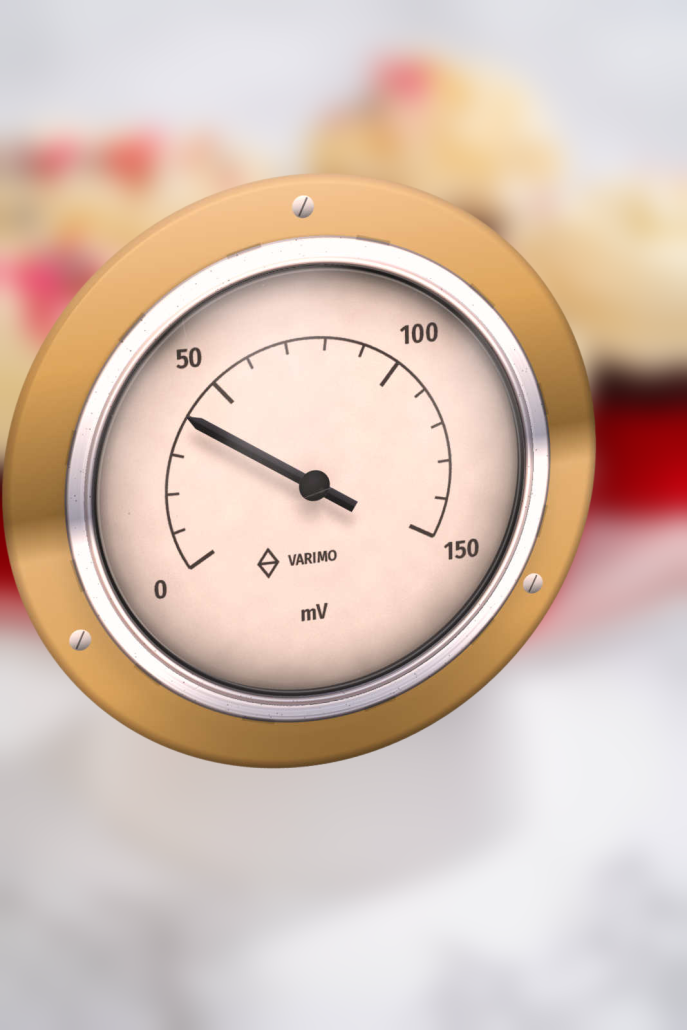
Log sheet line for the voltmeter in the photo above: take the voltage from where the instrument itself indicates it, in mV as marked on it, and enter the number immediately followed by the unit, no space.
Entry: 40mV
